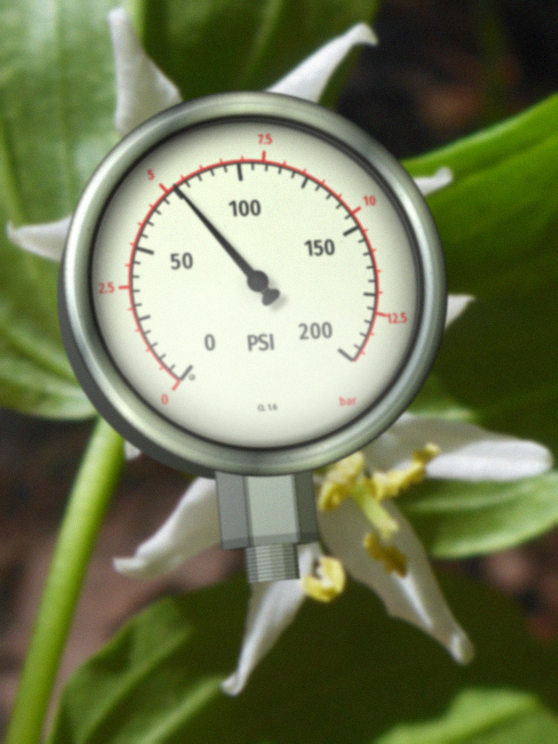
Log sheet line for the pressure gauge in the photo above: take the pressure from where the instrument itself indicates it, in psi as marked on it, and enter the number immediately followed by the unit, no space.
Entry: 75psi
